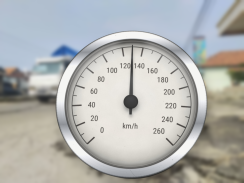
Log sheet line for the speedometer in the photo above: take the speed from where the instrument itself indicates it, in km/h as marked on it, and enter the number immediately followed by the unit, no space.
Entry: 130km/h
